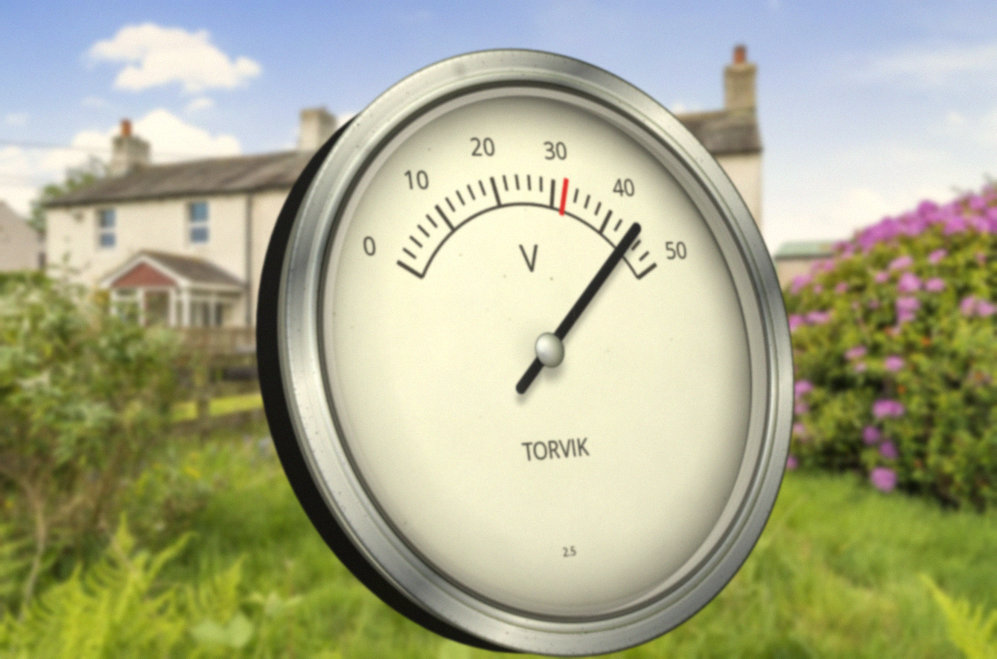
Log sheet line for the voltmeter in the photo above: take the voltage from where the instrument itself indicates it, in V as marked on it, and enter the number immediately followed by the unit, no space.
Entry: 44V
